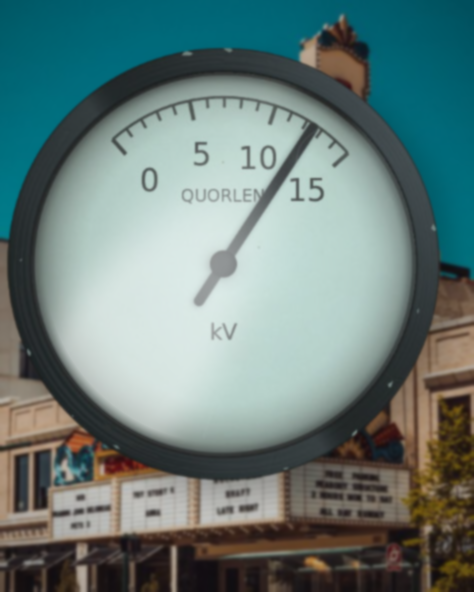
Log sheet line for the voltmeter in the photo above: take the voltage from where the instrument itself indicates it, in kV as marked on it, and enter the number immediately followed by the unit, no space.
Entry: 12.5kV
